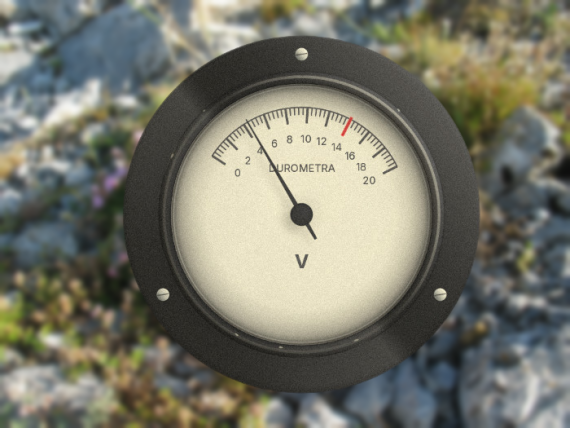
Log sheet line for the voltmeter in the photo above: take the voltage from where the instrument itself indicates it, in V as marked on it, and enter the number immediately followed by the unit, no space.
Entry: 4.4V
